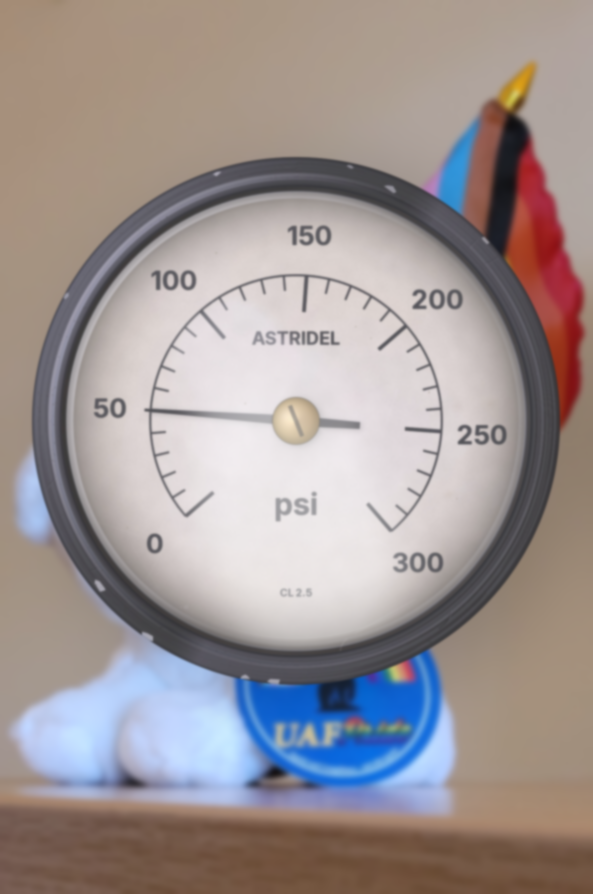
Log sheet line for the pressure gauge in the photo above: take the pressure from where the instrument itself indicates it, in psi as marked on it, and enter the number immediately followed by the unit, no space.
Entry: 50psi
